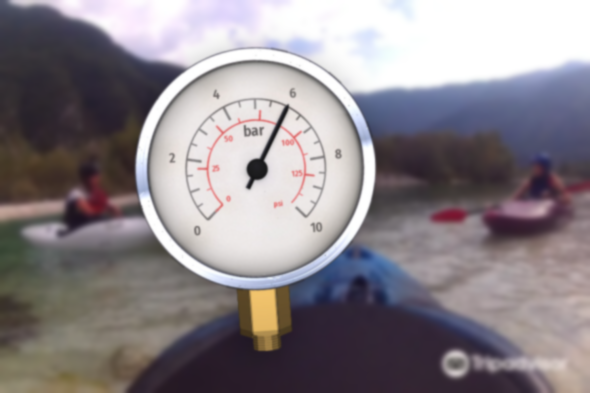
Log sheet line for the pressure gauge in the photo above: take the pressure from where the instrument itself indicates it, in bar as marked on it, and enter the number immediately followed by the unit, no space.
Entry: 6bar
